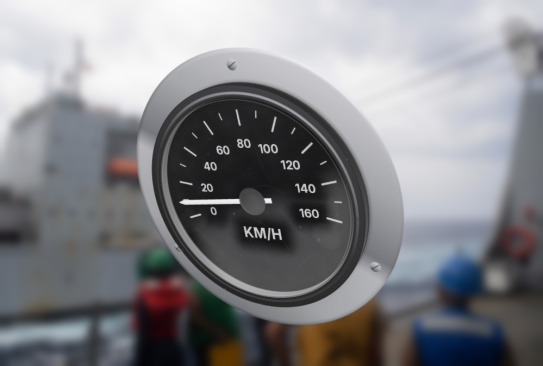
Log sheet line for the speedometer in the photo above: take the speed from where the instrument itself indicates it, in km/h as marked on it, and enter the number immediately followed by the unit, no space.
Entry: 10km/h
